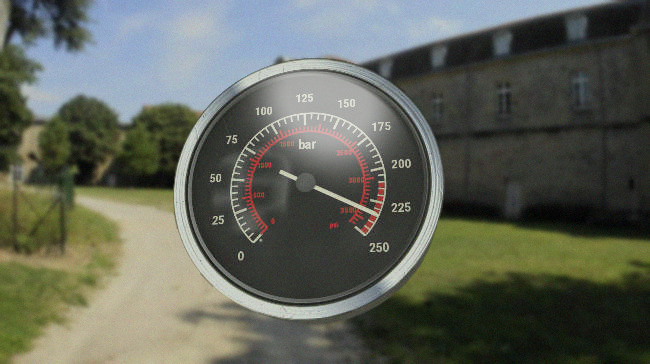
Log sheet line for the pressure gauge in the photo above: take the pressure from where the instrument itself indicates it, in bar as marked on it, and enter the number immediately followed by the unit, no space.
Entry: 235bar
